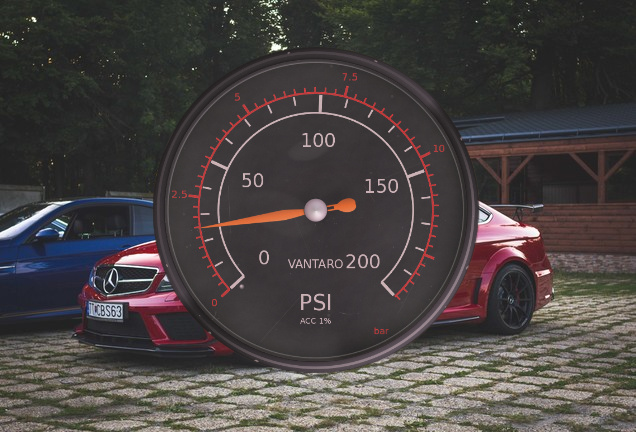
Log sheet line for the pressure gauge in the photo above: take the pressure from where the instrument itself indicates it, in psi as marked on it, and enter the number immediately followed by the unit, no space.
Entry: 25psi
